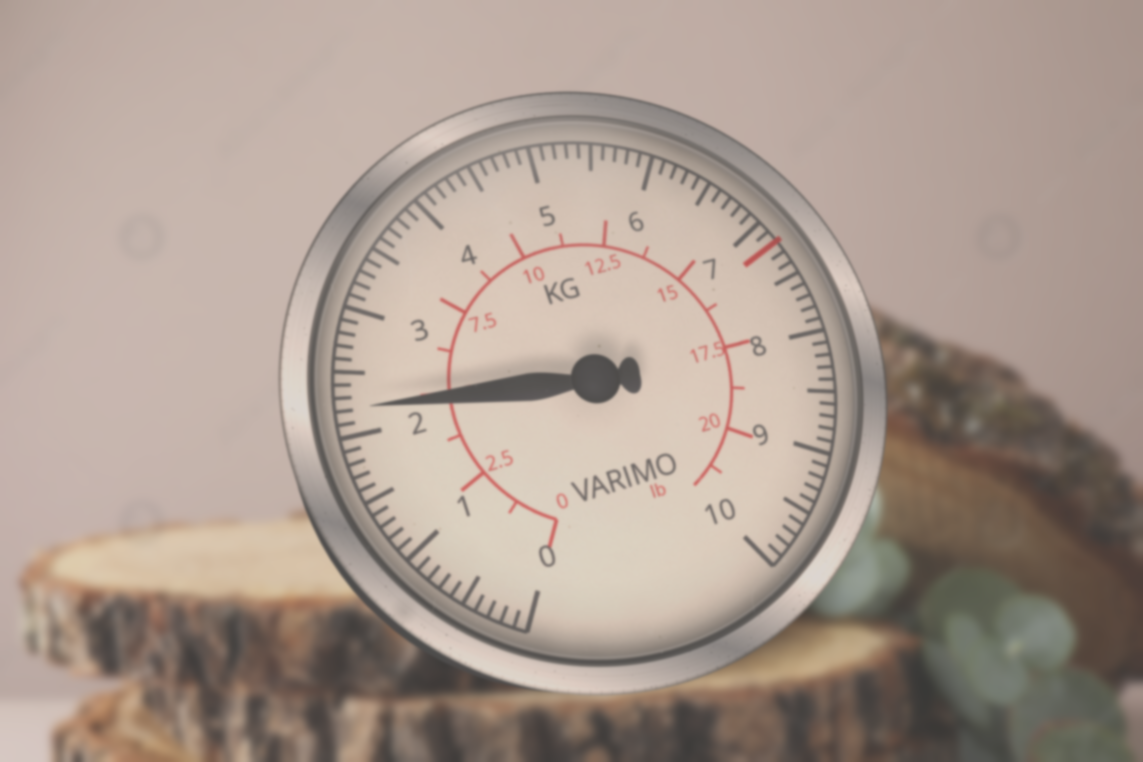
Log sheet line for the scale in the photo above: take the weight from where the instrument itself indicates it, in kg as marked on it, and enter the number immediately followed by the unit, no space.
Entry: 2.2kg
